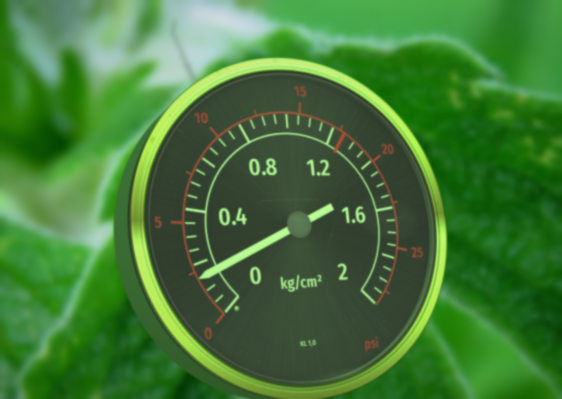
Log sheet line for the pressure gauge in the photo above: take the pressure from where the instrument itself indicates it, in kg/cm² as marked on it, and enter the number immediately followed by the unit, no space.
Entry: 0.15kg/cm²
